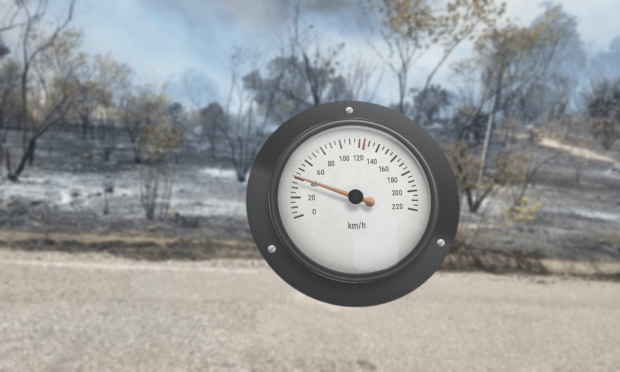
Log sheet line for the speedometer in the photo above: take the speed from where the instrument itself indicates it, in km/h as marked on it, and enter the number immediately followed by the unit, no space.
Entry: 40km/h
